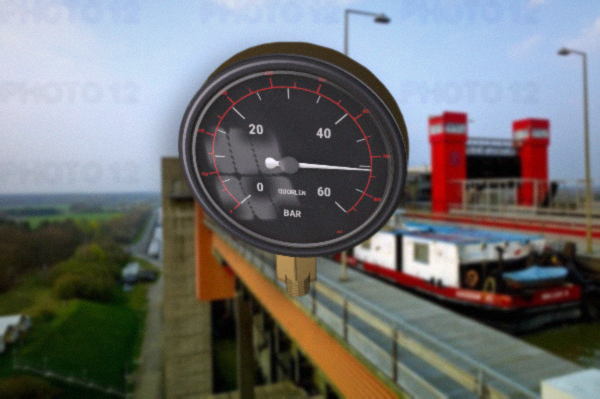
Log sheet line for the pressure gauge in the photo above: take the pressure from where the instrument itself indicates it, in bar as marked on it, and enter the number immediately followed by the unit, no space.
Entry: 50bar
